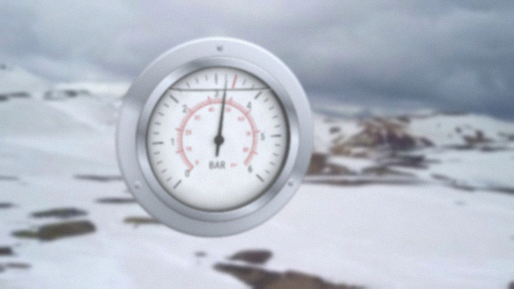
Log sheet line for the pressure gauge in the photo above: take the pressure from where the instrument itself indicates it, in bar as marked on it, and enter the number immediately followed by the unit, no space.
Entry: 3.2bar
